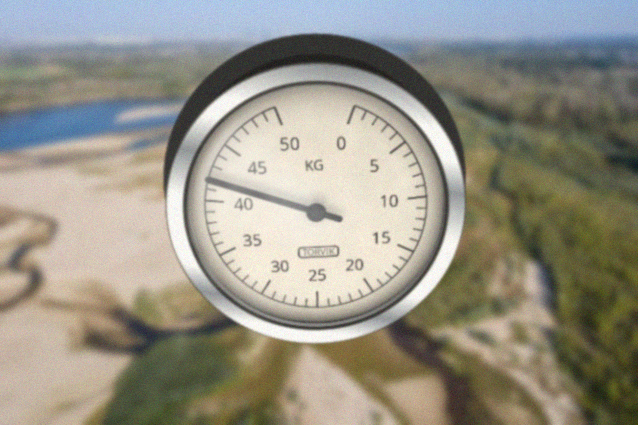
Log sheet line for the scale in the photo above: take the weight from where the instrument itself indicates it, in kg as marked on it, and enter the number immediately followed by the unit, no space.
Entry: 42kg
